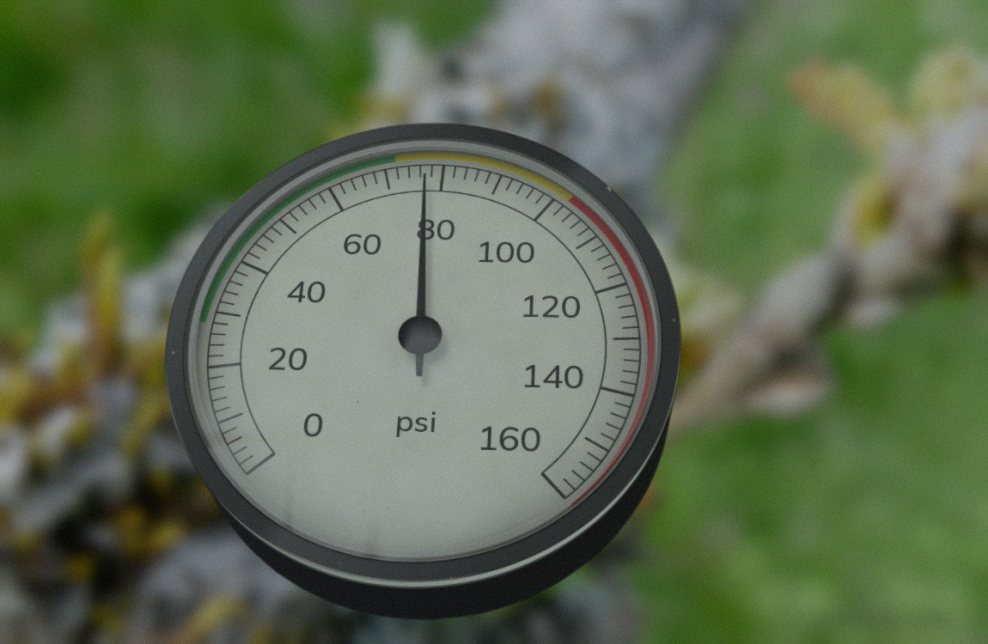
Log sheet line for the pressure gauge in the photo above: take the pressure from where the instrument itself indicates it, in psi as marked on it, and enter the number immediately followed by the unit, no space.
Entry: 77psi
